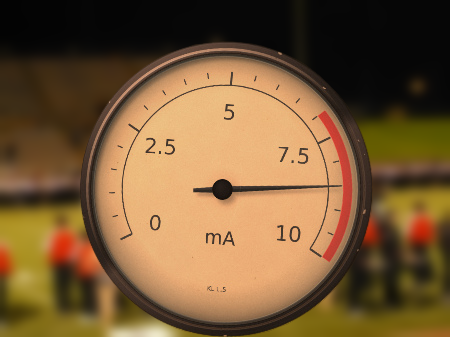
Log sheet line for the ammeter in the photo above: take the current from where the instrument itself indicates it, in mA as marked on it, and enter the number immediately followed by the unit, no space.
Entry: 8.5mA
